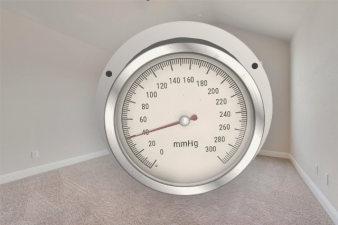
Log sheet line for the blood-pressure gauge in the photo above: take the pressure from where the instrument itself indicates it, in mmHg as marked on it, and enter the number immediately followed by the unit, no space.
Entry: 40mmHg
